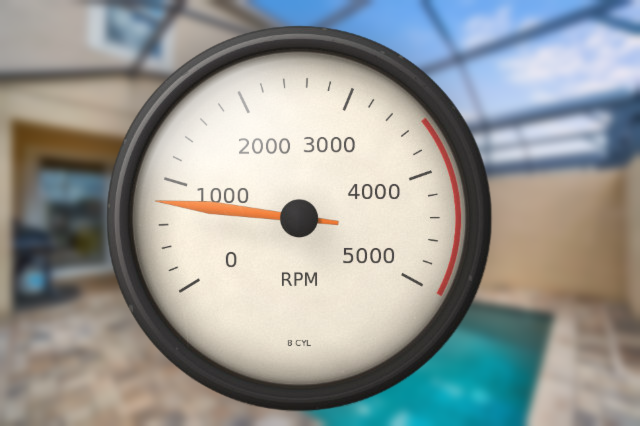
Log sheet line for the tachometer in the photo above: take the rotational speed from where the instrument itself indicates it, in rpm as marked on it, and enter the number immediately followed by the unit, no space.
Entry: 800rpm
